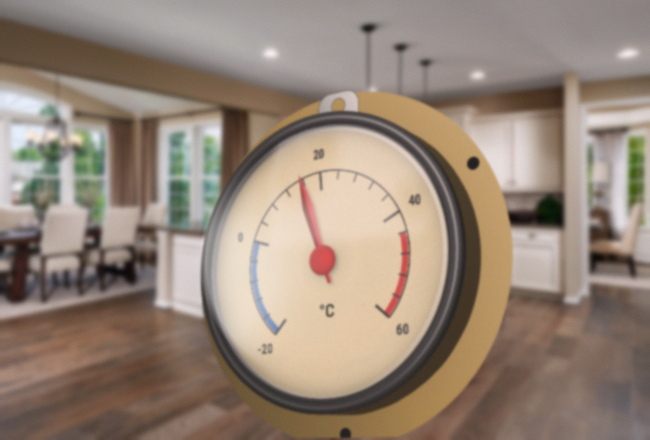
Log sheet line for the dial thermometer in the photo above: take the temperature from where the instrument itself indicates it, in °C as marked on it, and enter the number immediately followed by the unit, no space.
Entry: 16°C
